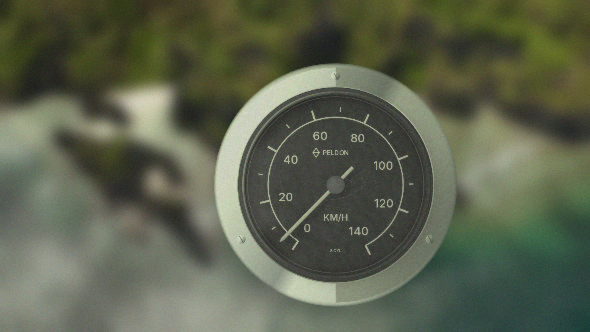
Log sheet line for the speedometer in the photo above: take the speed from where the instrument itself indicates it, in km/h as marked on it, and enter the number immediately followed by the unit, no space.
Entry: 5km/h
